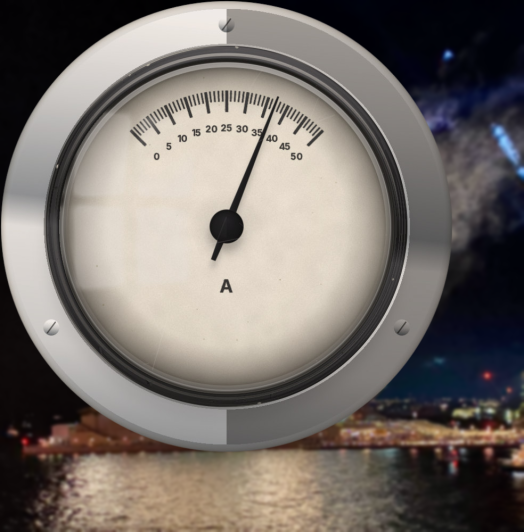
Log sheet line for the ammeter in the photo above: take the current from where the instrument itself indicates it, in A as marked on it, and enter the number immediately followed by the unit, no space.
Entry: 37A
